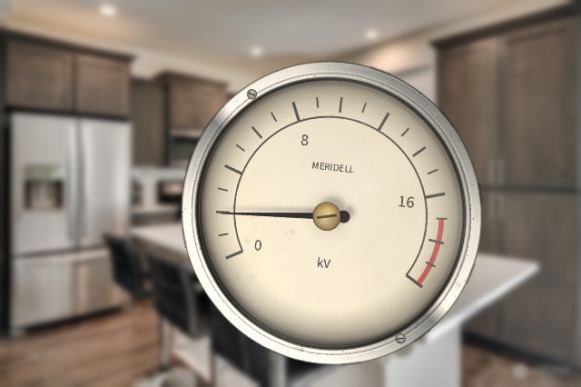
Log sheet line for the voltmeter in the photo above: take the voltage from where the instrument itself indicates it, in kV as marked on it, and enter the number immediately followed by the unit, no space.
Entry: 2kV
